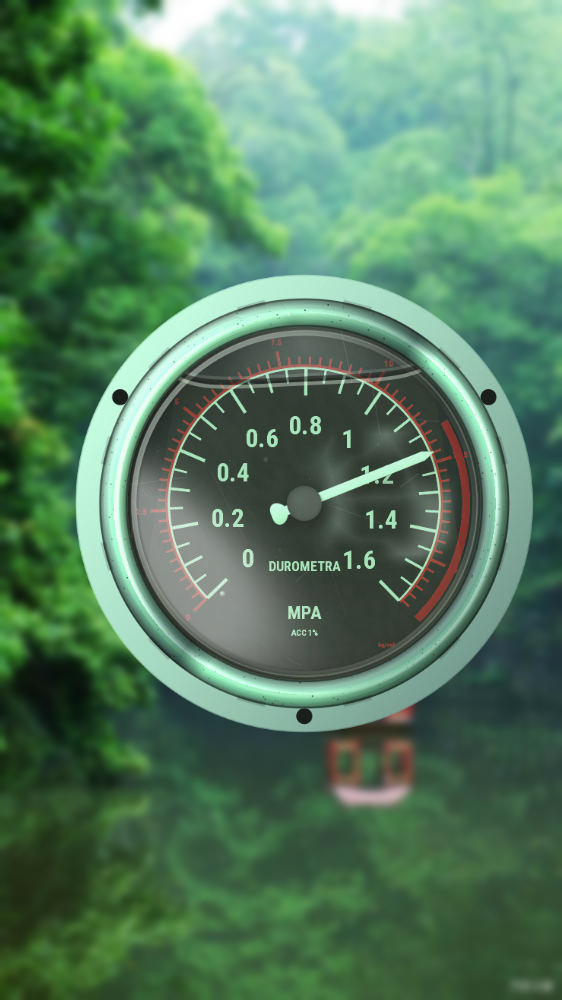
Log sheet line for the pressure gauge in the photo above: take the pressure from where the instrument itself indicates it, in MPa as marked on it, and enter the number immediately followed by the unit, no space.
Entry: 1.2MPa
